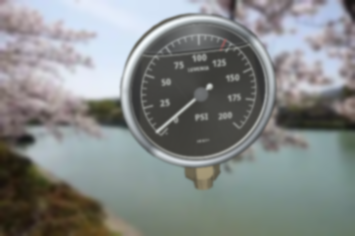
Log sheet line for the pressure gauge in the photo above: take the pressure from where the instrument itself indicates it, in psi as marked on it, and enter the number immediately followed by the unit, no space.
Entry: 5psi
